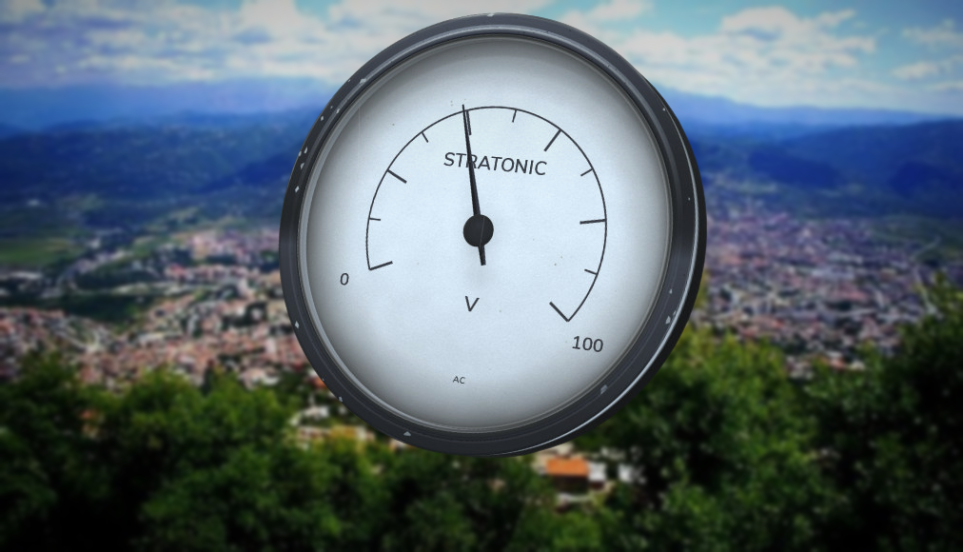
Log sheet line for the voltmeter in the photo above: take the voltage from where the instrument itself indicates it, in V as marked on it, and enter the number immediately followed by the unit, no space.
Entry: 40V
